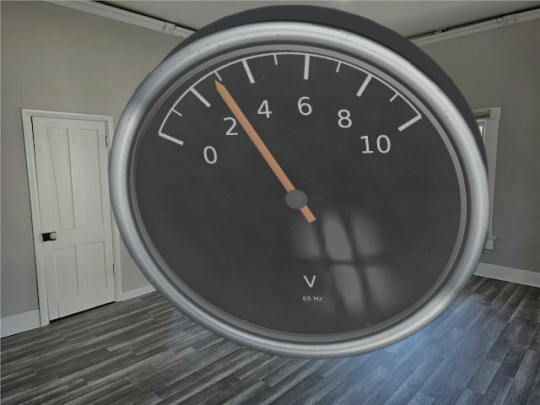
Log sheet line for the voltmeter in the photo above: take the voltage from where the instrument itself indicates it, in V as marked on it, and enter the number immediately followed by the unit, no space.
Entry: 3V
